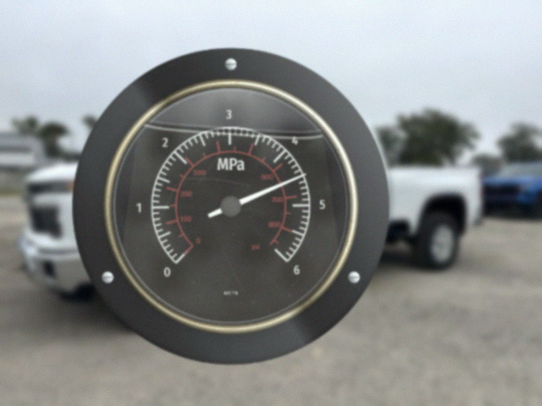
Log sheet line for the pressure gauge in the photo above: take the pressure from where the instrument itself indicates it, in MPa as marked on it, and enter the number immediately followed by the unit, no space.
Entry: 4.5MPa
